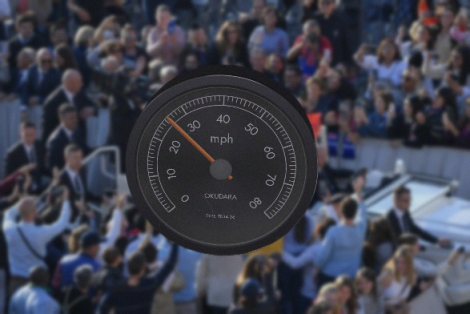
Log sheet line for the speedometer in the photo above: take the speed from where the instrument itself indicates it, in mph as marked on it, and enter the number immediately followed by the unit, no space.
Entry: 26mph
